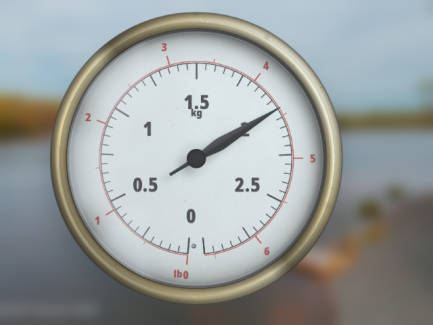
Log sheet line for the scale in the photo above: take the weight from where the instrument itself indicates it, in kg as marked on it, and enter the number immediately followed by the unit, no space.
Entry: 2kg
